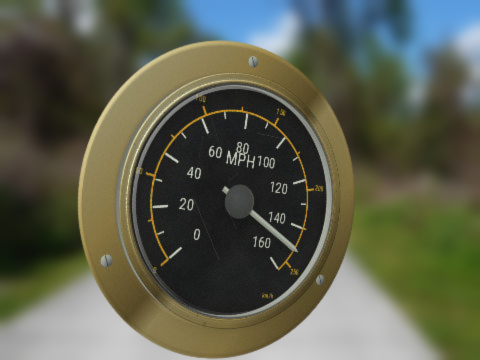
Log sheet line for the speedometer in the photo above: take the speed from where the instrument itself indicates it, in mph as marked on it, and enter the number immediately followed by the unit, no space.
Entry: 150mph
